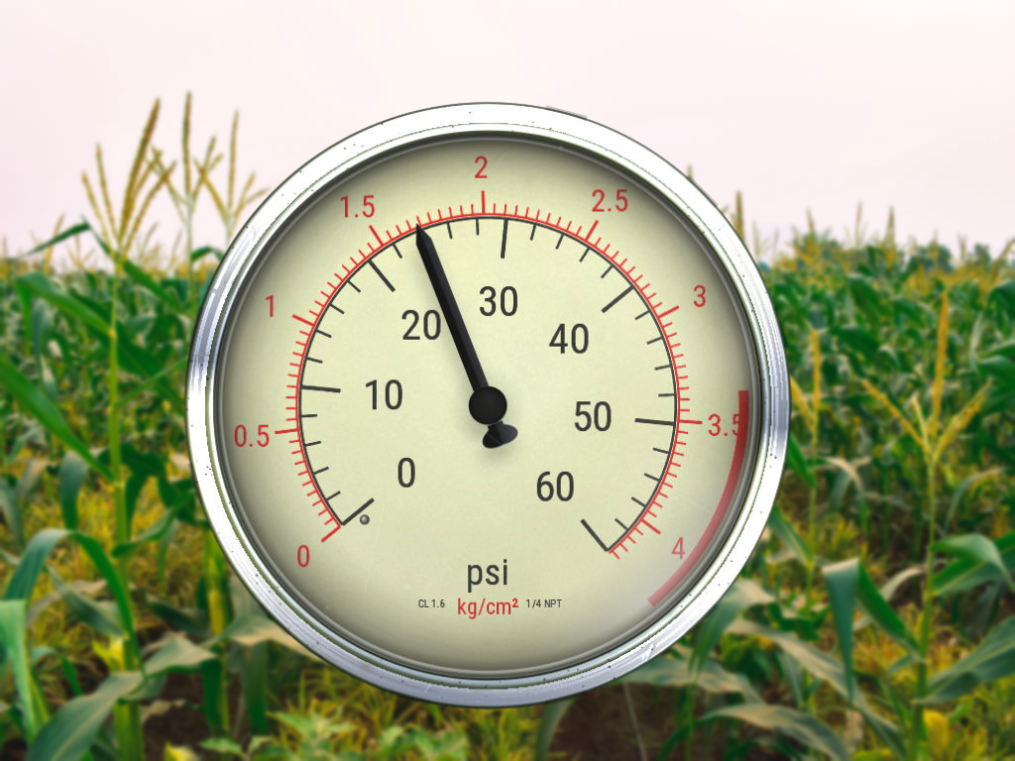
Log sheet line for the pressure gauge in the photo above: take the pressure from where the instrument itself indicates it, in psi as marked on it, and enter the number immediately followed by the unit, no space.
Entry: 24psi
